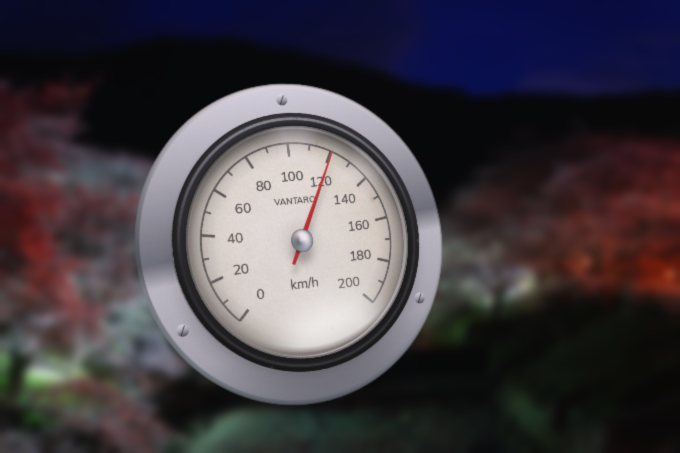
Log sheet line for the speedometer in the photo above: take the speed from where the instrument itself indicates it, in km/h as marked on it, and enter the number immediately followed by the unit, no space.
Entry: 120km/h
